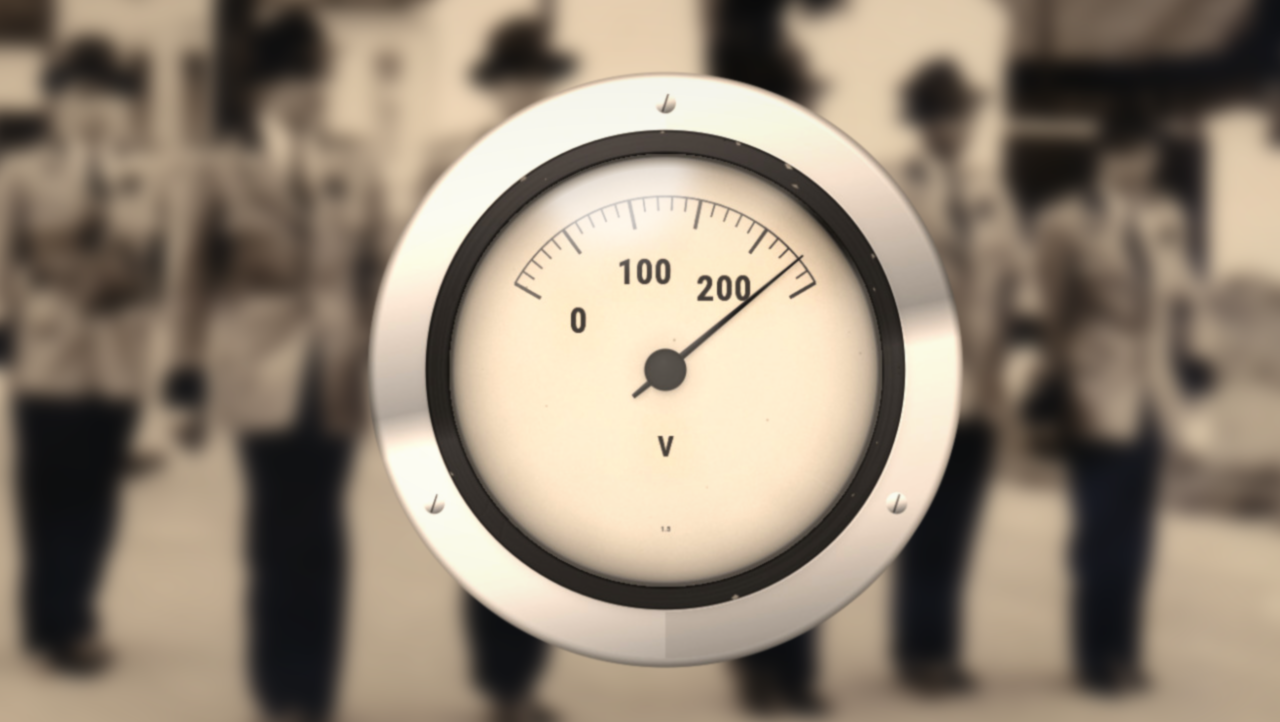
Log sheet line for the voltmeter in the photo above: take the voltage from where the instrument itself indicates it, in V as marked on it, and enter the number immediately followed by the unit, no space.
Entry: 230V
